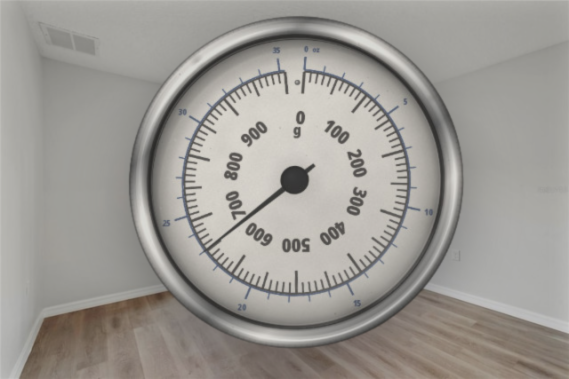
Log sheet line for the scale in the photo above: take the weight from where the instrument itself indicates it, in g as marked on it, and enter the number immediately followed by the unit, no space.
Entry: 650g
